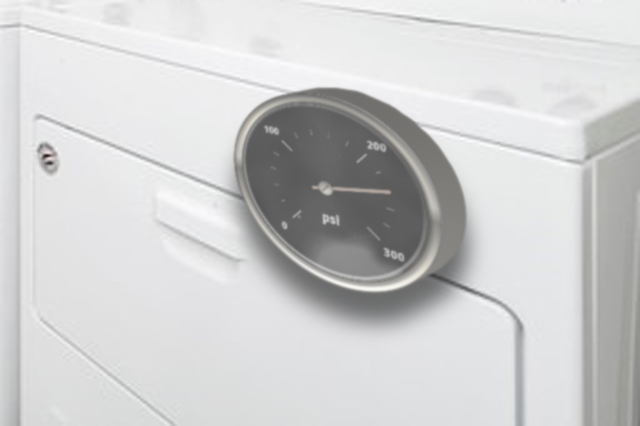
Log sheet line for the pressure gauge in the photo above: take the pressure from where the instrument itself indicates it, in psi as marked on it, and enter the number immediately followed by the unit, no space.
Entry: 240psi
